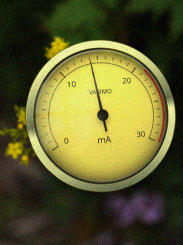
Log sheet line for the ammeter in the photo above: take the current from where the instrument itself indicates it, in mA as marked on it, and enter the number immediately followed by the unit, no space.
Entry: 14mA
